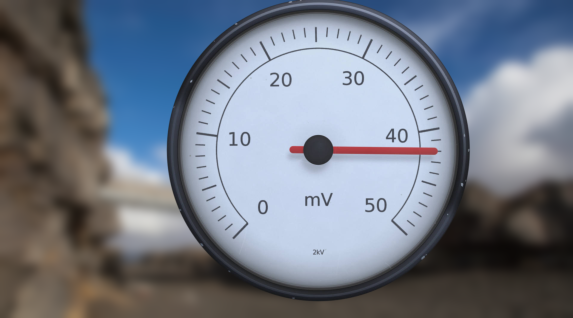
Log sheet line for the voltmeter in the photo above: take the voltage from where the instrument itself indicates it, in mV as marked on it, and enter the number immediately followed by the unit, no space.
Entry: 42mV
